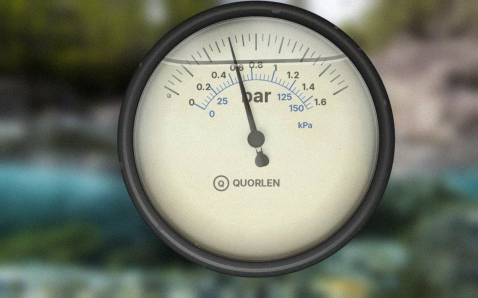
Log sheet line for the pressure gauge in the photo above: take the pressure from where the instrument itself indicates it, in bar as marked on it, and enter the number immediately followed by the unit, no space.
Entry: 0.6bar
